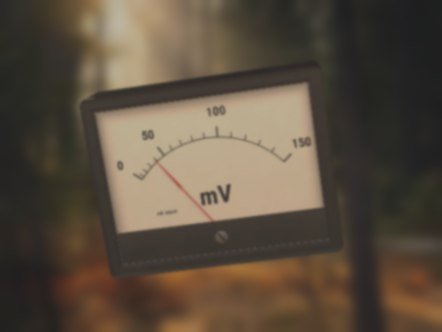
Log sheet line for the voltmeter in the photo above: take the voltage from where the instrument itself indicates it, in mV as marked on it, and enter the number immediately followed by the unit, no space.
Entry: 40mV
